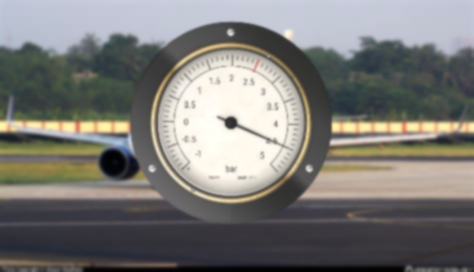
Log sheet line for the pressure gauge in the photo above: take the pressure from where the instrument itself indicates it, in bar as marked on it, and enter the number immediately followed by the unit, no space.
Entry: 4.5bar
